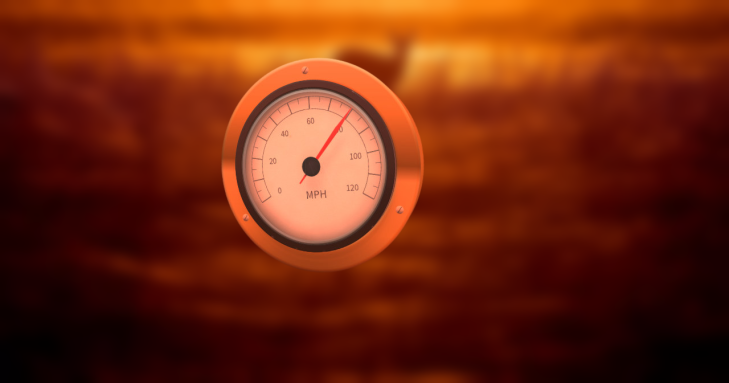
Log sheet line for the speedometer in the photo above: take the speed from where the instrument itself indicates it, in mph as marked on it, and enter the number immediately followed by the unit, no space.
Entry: 80mph
